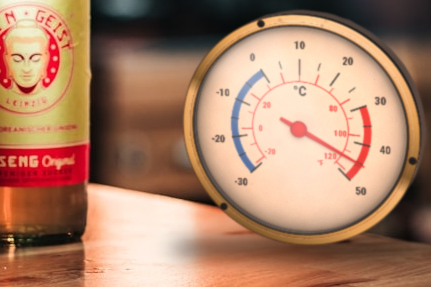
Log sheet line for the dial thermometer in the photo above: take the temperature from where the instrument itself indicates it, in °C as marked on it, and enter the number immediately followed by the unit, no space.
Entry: 45°C
